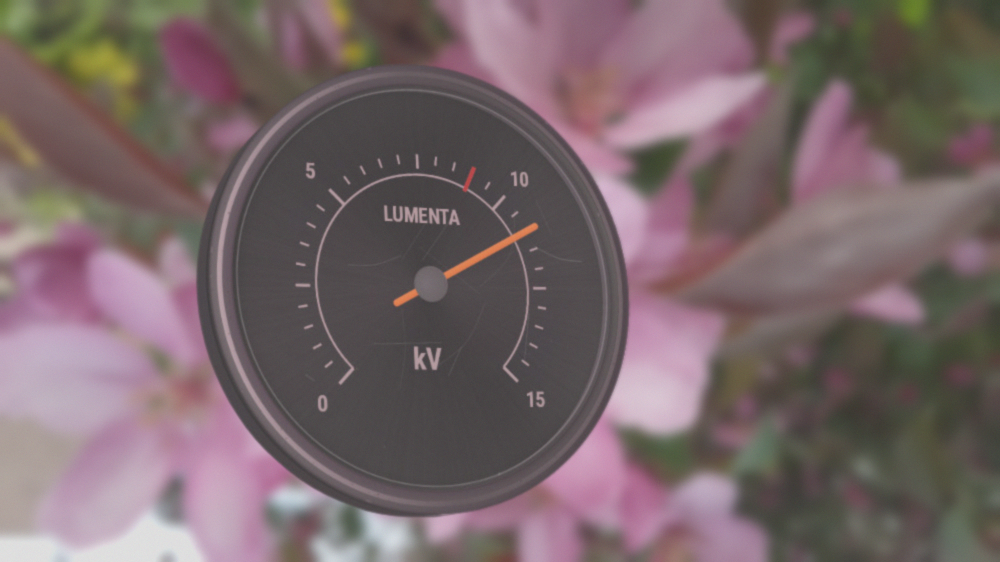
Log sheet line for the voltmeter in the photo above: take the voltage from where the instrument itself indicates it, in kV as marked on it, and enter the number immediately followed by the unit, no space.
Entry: 11kV
